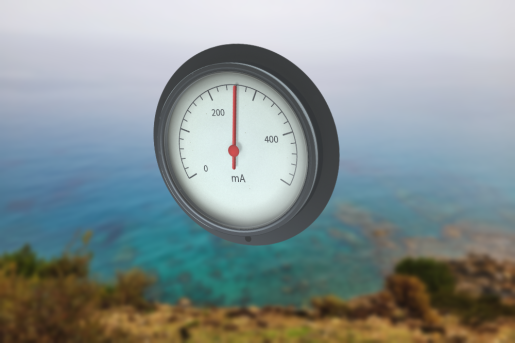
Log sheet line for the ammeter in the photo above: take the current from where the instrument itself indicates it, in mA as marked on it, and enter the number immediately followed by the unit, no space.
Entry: 260mA
